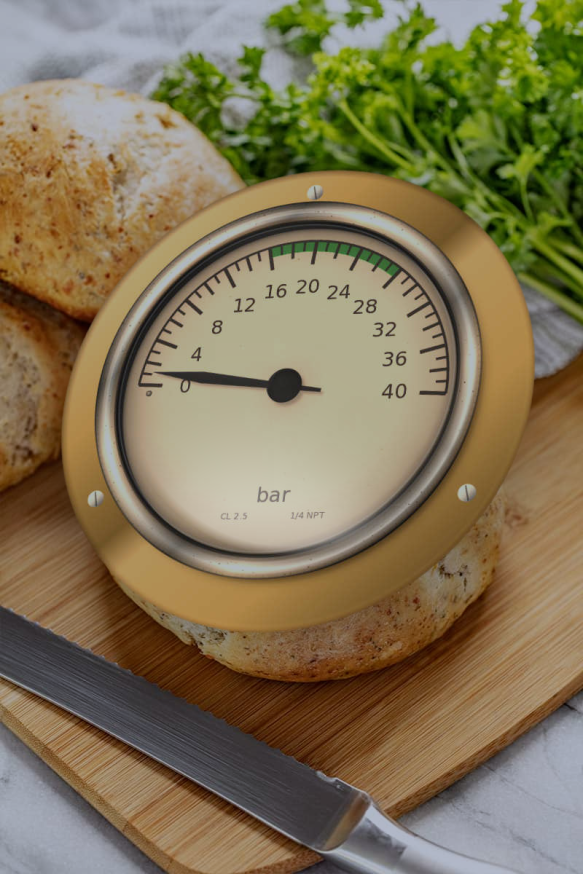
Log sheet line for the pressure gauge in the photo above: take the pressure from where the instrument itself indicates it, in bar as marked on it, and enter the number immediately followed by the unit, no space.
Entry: 1bar
